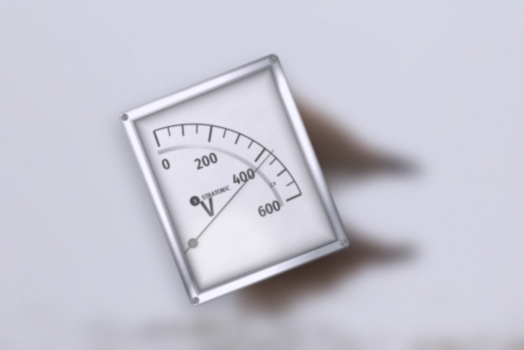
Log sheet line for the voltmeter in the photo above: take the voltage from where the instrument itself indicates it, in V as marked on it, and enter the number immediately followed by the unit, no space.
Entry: 425V
